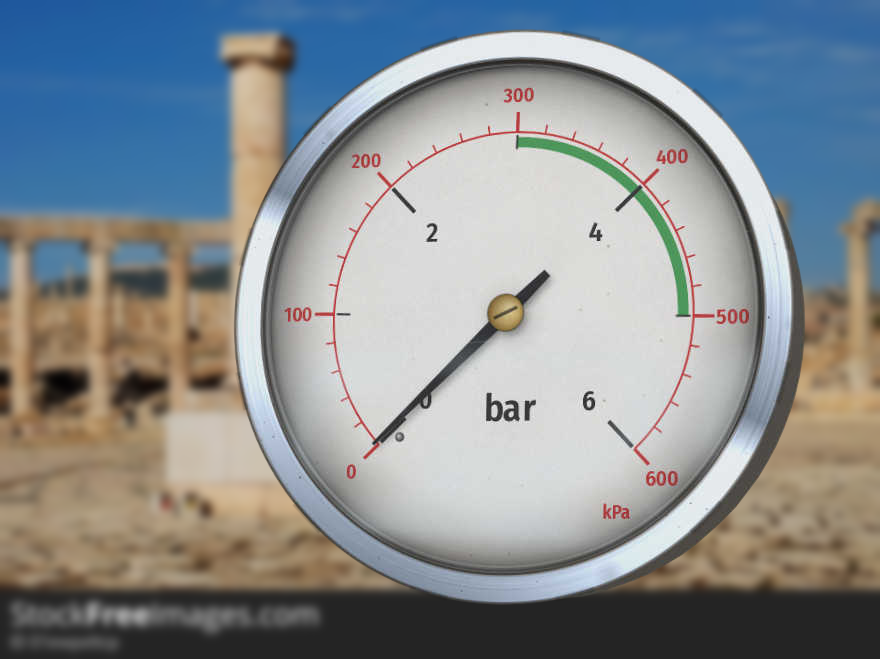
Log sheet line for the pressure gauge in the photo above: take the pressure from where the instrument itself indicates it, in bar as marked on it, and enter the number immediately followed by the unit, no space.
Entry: 0bar
